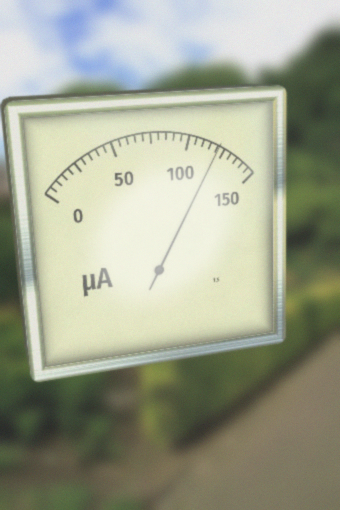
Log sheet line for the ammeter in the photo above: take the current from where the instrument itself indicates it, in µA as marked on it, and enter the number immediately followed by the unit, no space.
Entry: 120µA
